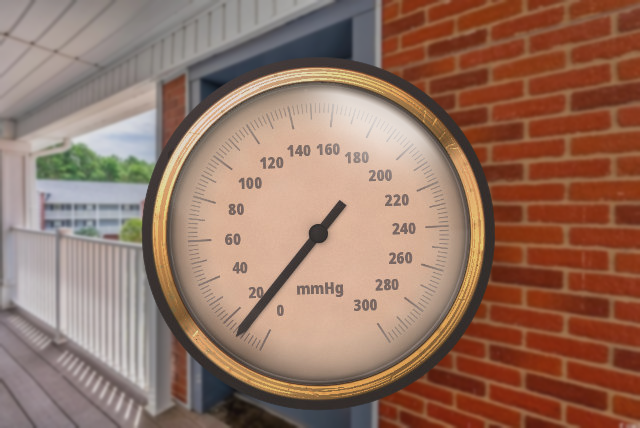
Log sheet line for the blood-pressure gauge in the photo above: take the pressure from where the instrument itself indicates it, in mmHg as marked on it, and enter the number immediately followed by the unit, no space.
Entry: 12mmHg
